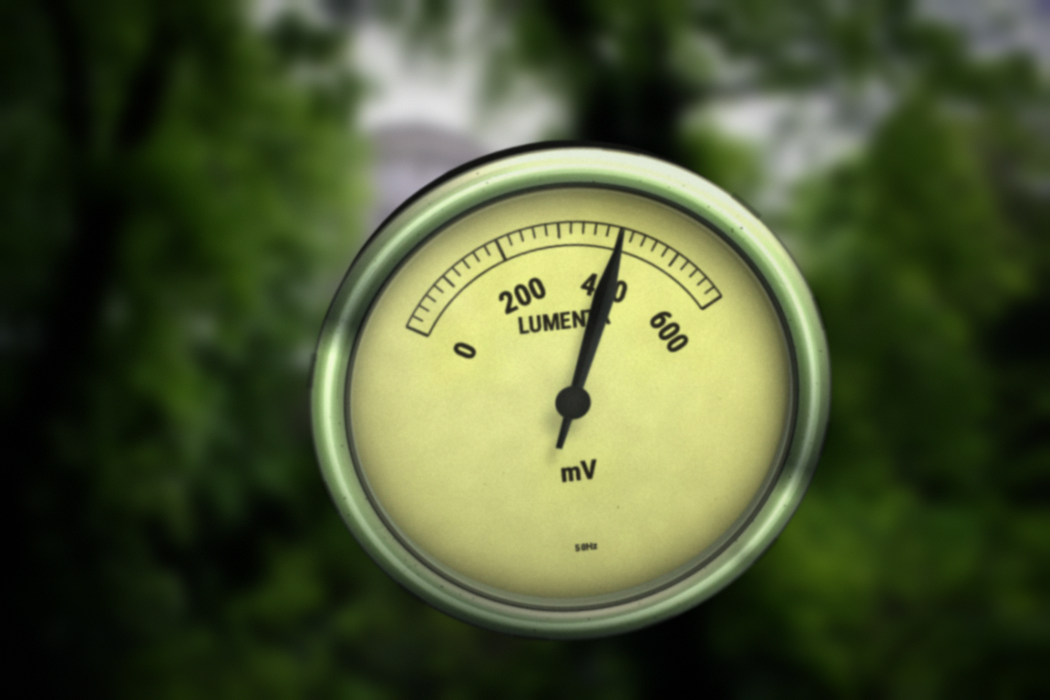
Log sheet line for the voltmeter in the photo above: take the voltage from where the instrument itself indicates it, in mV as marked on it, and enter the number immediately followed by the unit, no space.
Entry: 400mV
